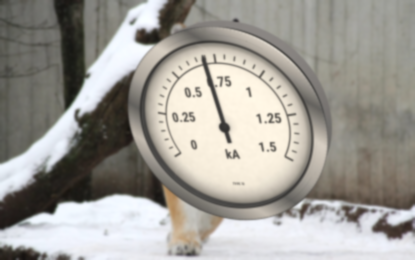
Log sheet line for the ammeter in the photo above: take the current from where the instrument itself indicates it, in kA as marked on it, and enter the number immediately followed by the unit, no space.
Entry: 0.7kA
